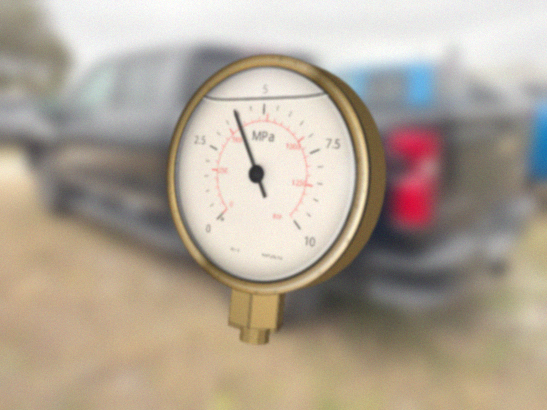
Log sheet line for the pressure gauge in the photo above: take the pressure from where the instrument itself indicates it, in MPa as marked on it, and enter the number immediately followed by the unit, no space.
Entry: 4MPa
